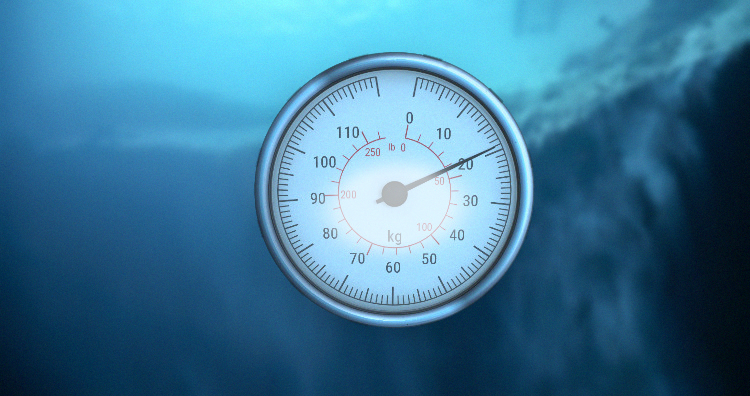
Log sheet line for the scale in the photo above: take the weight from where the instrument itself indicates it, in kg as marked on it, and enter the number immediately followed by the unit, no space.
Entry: 19kg
